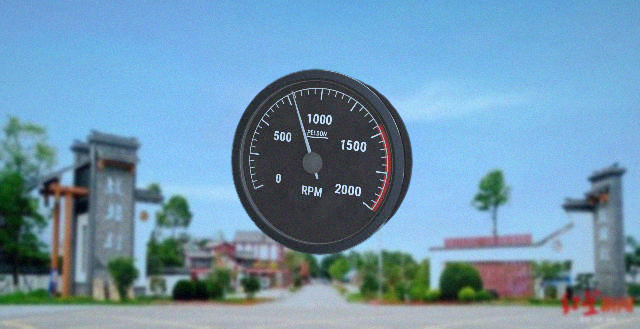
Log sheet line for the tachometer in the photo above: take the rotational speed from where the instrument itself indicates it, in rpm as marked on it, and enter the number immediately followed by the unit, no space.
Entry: 800rpm
